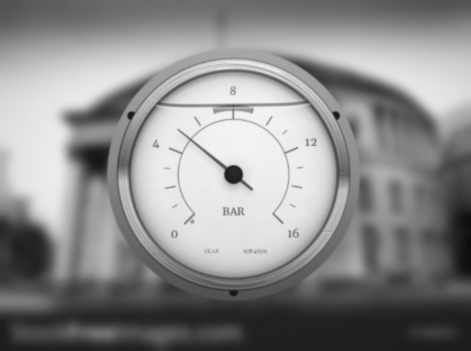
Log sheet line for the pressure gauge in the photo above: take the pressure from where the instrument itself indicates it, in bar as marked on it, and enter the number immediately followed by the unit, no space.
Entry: 5bar
